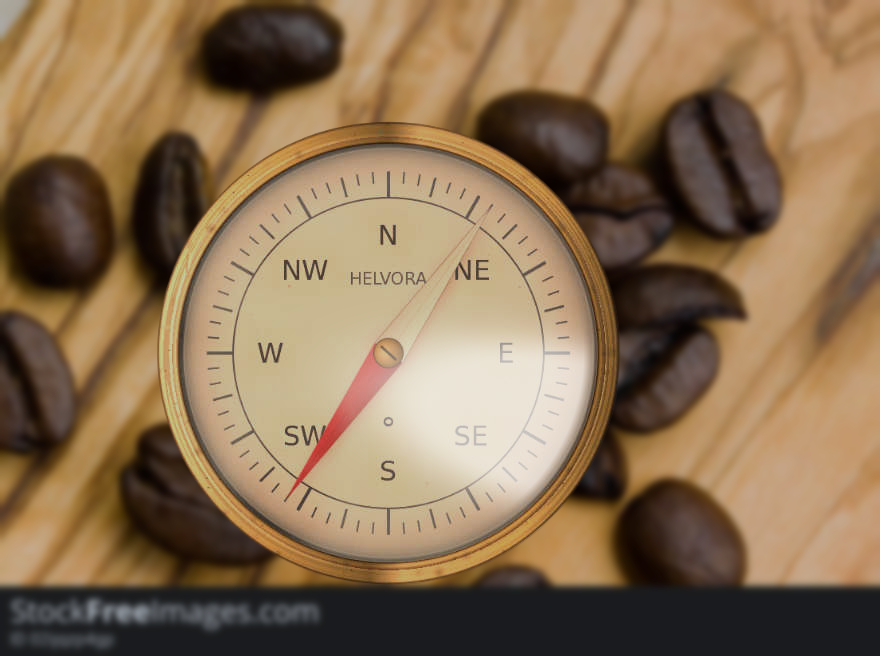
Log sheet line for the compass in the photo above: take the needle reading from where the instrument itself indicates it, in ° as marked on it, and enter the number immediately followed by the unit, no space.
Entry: 215°
